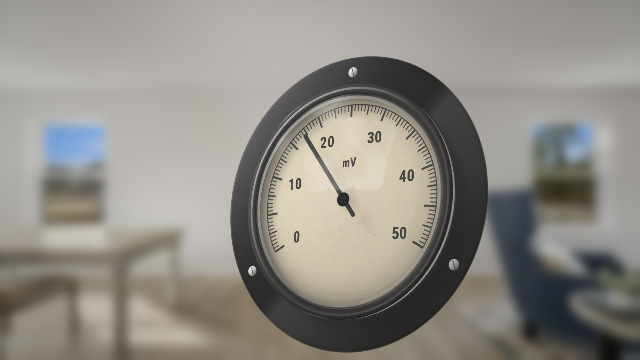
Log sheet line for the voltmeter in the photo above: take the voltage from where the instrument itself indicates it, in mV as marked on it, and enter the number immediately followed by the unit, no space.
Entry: 17.5mV
